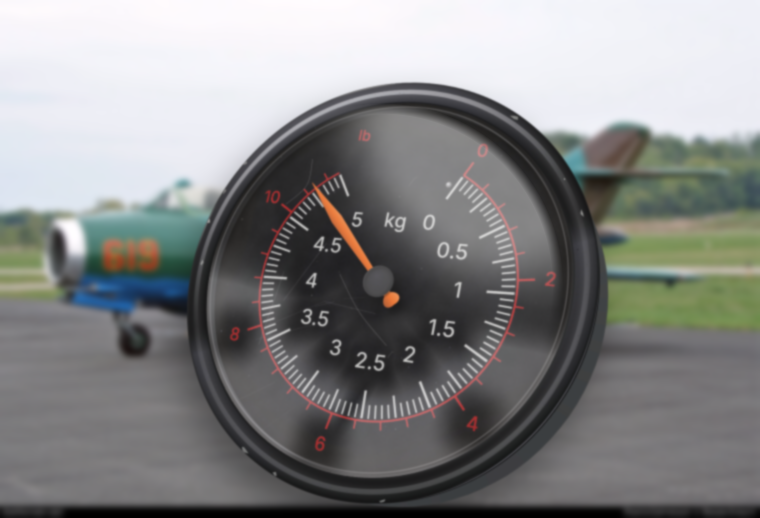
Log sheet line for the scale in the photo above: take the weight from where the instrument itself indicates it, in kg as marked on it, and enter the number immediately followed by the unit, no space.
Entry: 4.8kg
